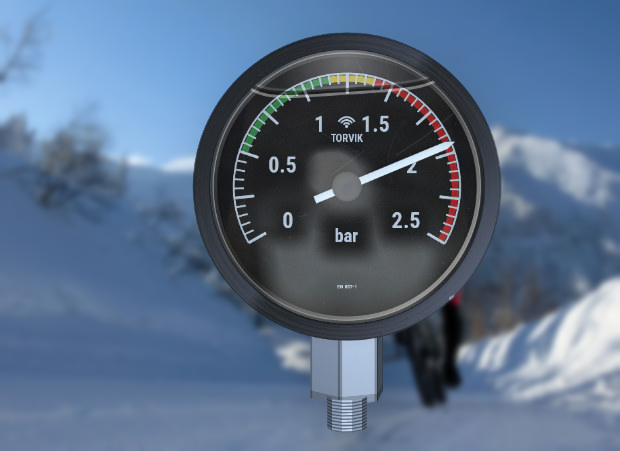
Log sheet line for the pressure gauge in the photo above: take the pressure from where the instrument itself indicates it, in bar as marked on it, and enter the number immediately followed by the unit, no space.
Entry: 1.95bar
